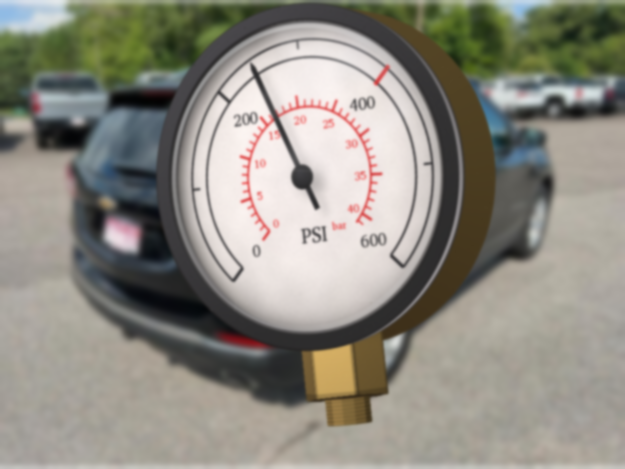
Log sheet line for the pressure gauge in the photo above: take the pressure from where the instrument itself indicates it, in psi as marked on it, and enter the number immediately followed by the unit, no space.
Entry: 250psi
